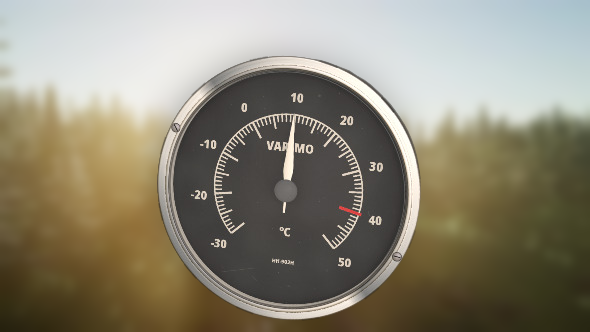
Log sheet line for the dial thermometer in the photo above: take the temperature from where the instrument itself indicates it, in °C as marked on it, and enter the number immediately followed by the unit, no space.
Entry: 10°C
